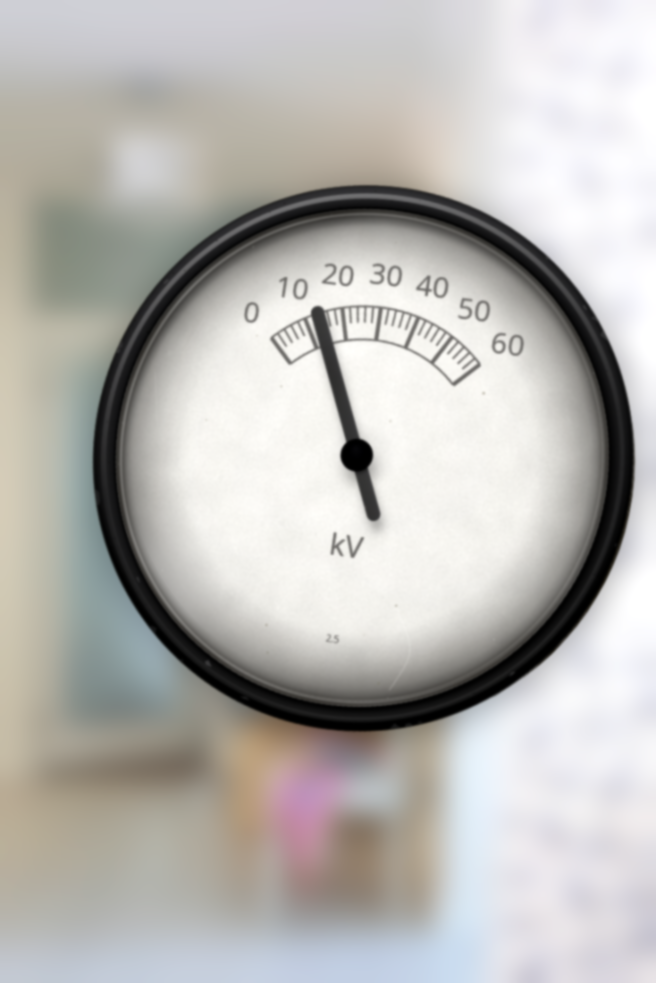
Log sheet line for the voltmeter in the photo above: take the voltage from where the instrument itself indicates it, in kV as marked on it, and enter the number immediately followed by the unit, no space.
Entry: 14kV
